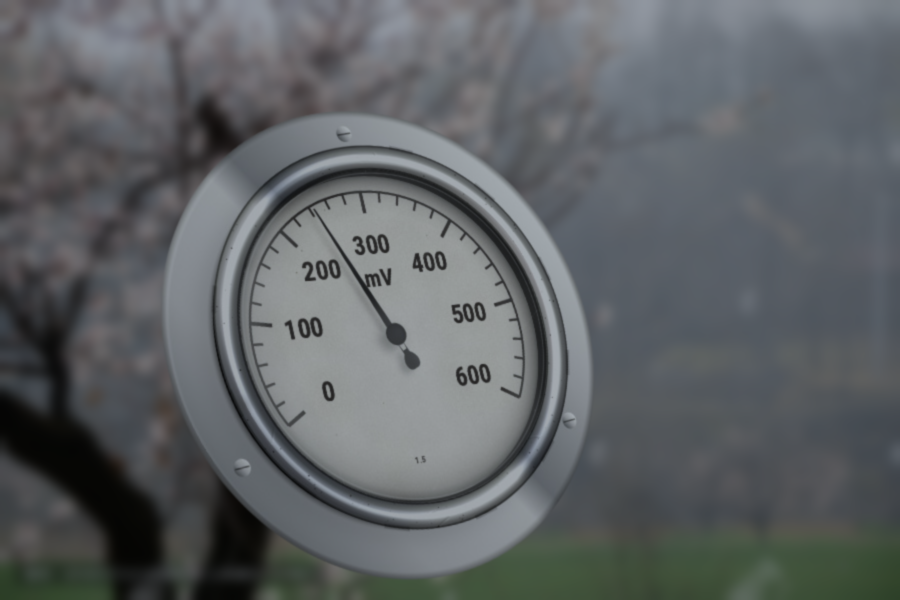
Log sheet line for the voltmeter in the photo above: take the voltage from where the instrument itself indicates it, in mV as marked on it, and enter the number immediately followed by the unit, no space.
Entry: 240mV
